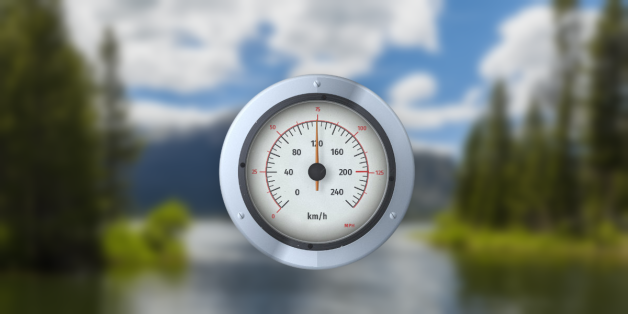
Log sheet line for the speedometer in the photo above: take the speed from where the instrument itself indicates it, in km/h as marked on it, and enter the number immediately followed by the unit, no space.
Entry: 120km/h
